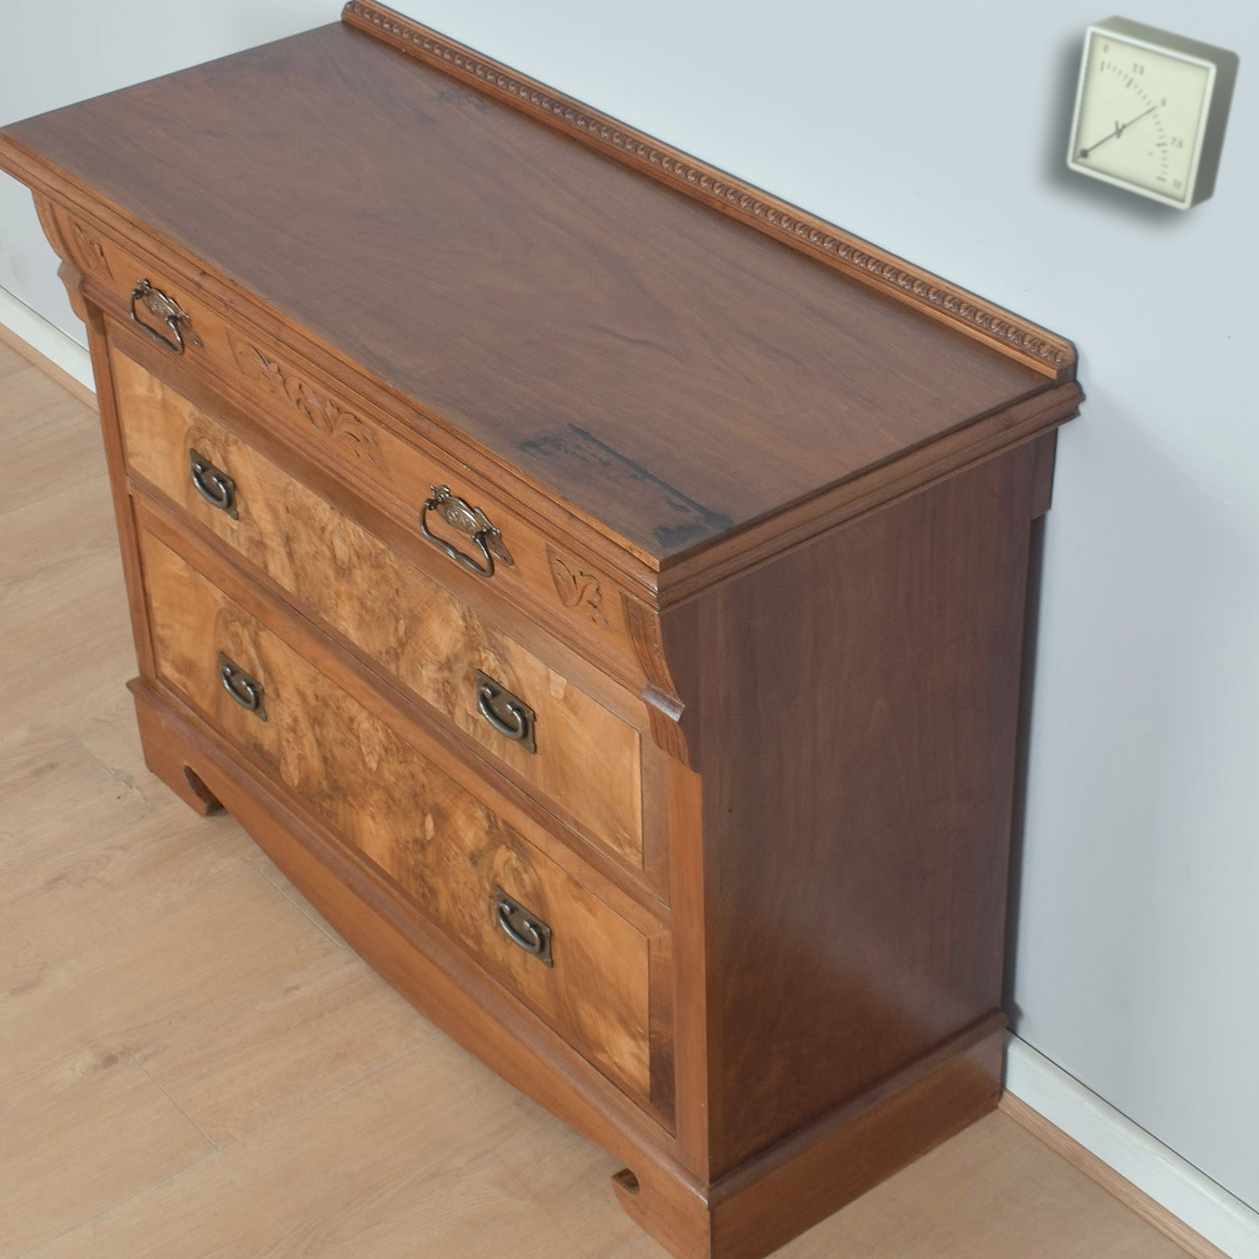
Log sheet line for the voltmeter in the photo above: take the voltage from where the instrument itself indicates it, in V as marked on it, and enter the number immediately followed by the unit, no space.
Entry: 5V
